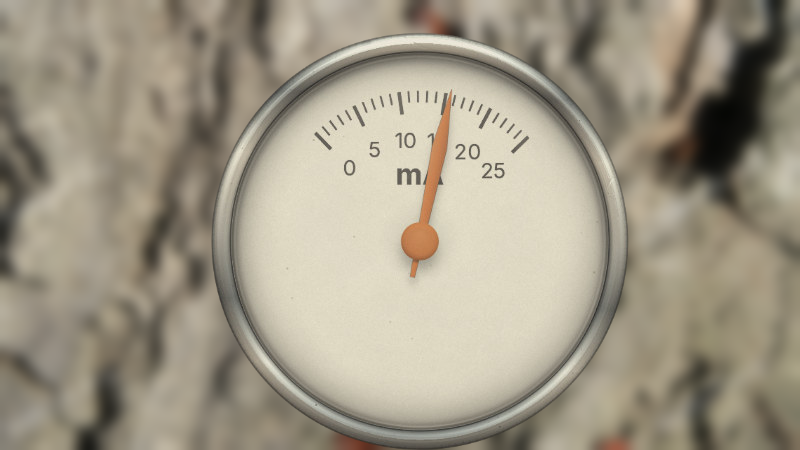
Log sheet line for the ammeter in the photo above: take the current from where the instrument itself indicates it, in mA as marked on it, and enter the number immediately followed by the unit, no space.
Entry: 15.5mA
